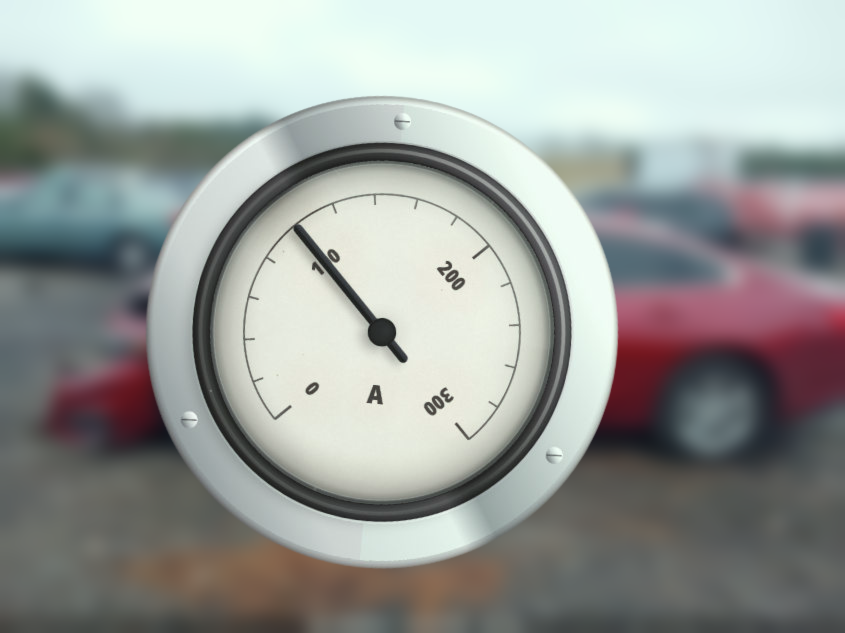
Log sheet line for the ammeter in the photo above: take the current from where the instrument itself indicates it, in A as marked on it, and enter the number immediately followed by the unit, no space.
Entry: 100A
